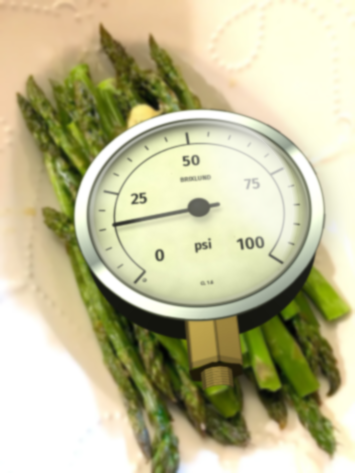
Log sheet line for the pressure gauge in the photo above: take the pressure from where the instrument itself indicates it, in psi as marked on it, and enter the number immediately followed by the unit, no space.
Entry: 15psi
